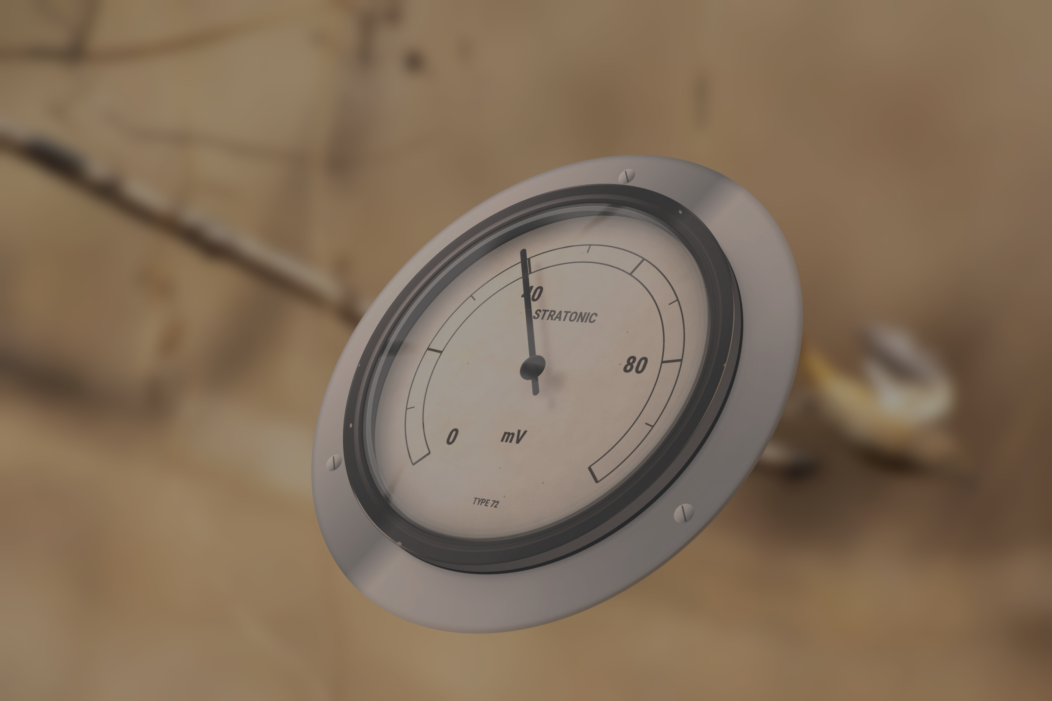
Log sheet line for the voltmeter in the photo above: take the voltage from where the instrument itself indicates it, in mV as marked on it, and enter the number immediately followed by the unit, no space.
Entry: 40mV
